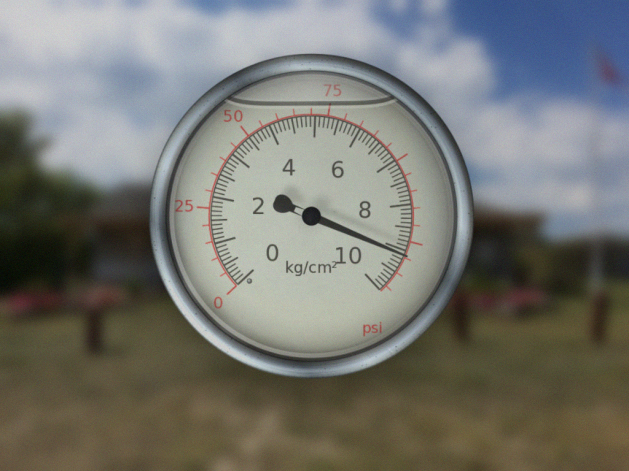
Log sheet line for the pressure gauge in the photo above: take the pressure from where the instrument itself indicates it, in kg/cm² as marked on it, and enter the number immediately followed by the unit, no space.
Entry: 9.1kg/cm²
